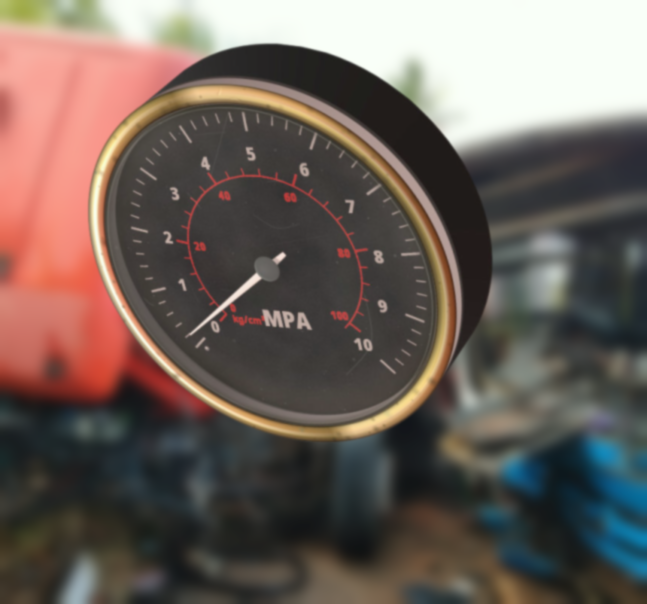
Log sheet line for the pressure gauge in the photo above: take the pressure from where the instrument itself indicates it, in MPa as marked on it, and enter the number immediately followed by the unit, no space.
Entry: 0.2MPa
